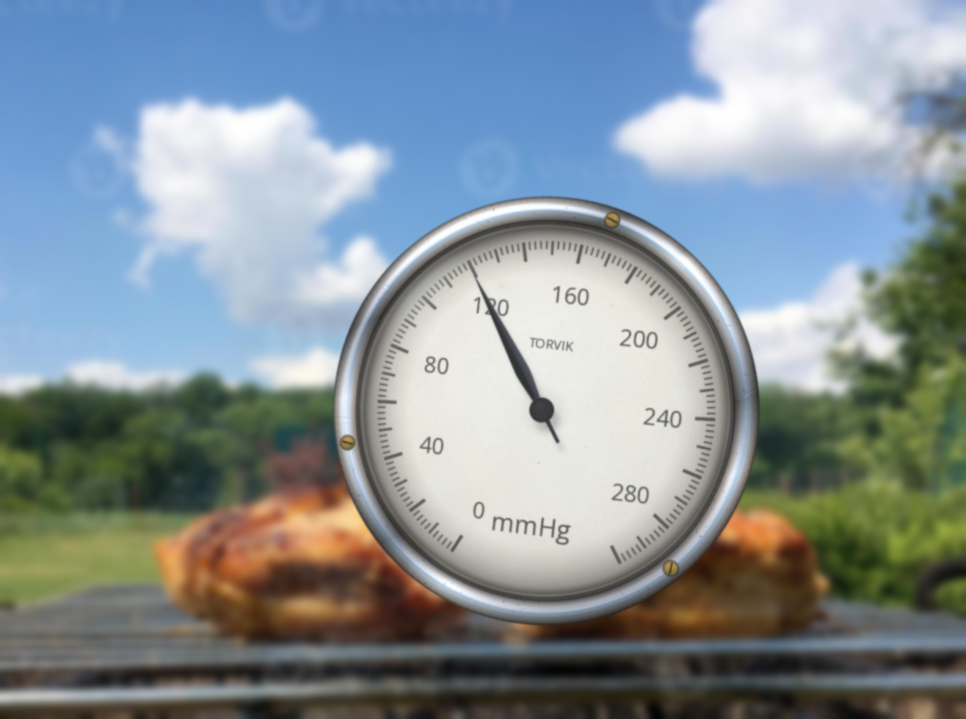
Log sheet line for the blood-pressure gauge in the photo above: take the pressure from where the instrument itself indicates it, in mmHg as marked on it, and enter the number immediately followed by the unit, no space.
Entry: 120mmHg
